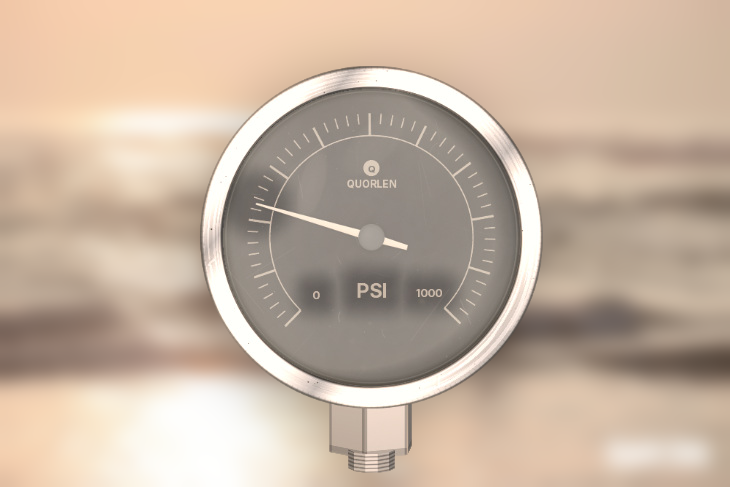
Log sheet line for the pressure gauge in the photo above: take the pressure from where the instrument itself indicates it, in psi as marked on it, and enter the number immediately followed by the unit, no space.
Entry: 230psi
